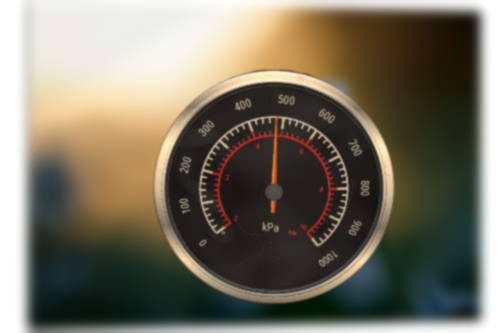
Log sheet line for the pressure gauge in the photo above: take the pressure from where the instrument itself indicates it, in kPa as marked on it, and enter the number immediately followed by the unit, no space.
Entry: 480kPa
